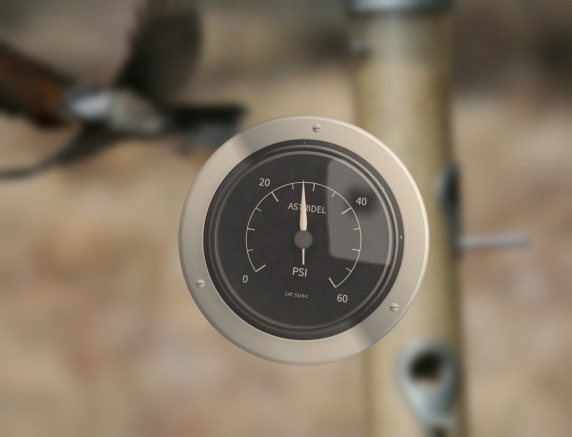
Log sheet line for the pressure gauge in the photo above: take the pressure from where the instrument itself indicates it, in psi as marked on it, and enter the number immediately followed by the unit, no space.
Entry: 27.5psi
